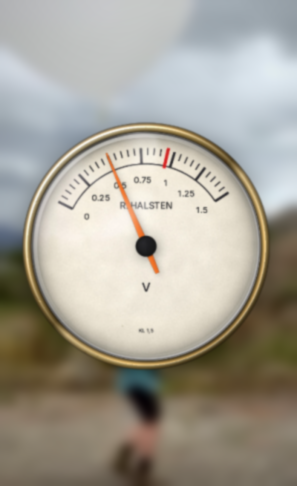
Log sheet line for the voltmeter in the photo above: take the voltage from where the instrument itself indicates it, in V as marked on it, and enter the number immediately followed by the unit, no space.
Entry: 0.5V
